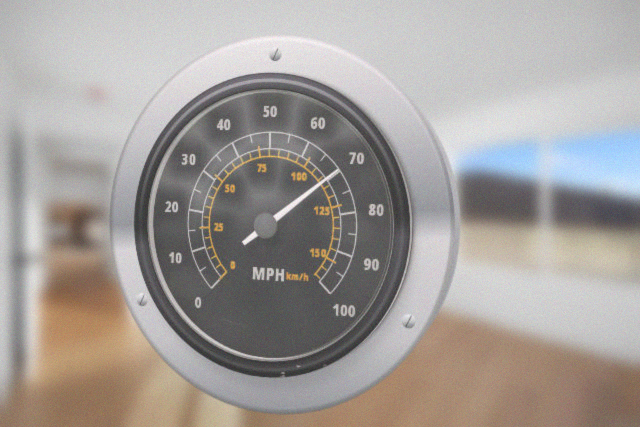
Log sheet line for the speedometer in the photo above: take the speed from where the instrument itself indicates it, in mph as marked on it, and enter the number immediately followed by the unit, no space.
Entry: 70mph
